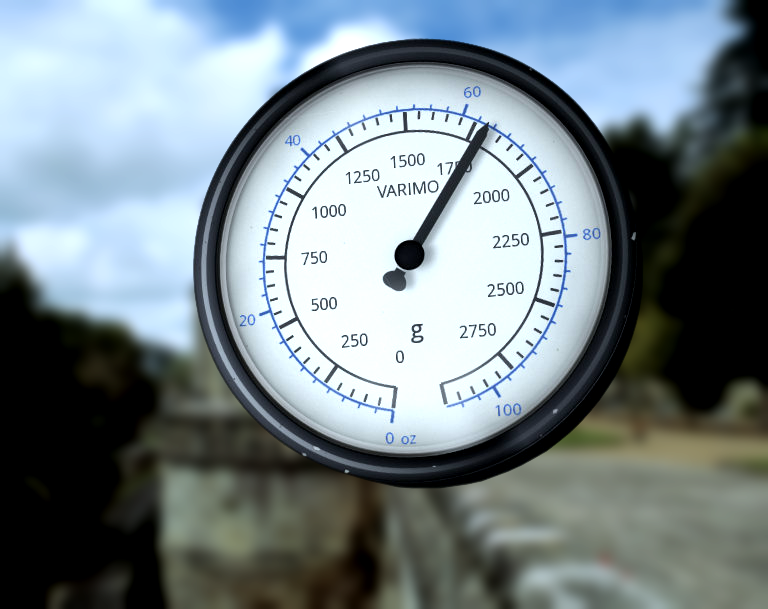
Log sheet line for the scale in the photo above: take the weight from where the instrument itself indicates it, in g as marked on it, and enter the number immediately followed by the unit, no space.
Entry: 1800g
